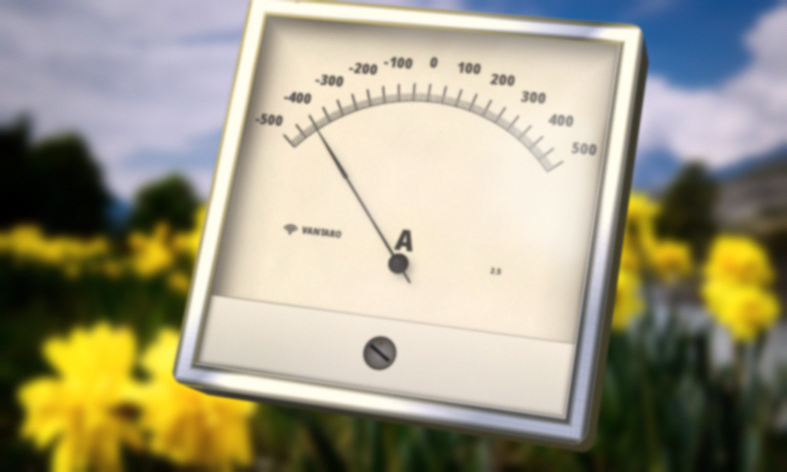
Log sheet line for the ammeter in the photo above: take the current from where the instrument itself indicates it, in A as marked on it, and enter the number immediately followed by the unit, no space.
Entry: -400A
